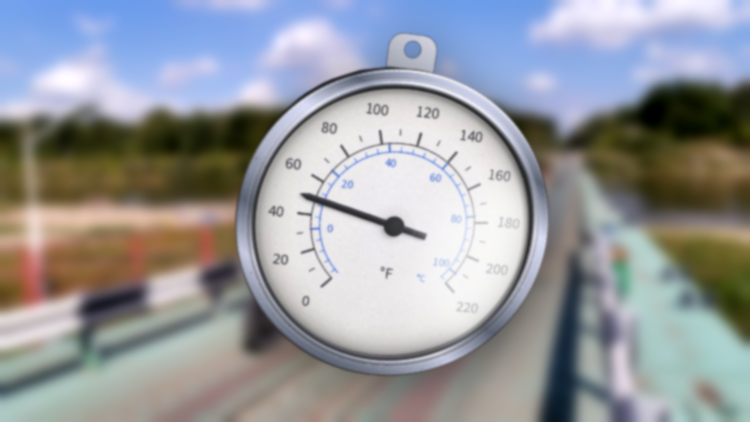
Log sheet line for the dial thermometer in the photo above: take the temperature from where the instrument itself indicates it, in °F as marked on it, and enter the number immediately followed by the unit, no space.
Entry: 50°F
